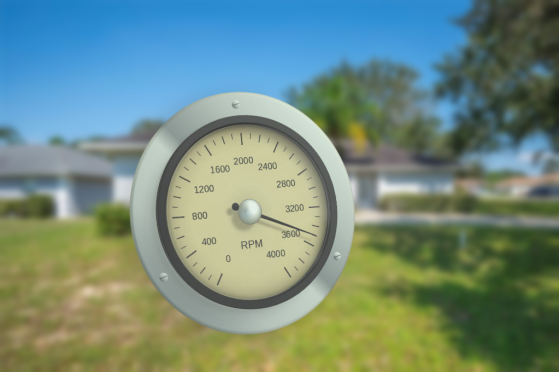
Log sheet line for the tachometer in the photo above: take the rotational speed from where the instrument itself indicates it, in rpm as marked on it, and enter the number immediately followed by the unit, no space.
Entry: 3500rpm
